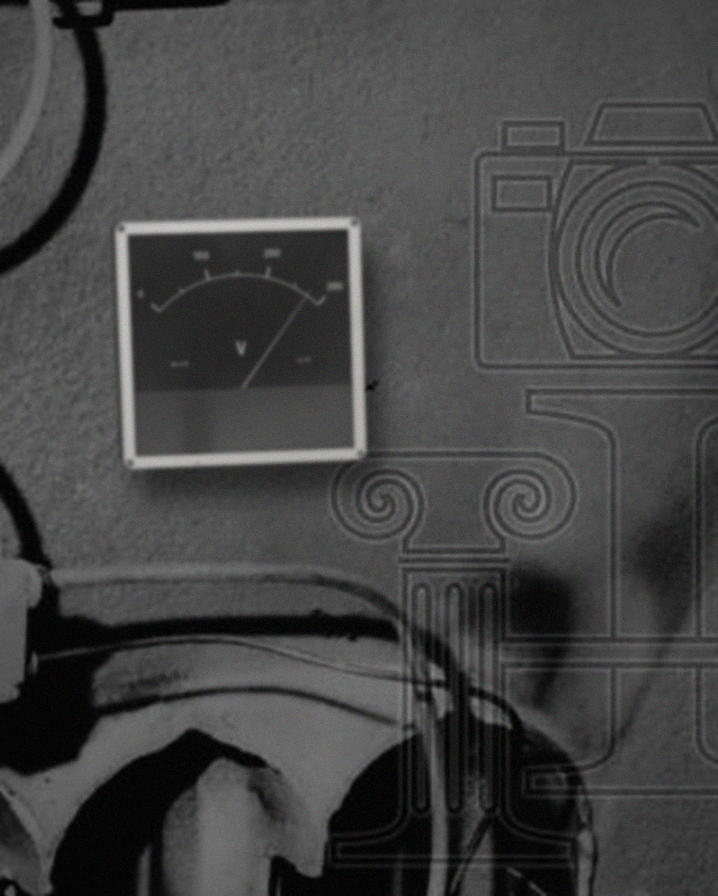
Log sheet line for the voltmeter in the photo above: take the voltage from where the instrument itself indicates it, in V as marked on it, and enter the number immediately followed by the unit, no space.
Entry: 275V
